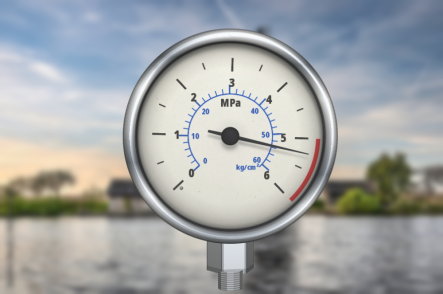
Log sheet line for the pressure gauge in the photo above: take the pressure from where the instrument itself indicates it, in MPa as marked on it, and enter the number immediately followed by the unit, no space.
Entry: 5.25MPa
